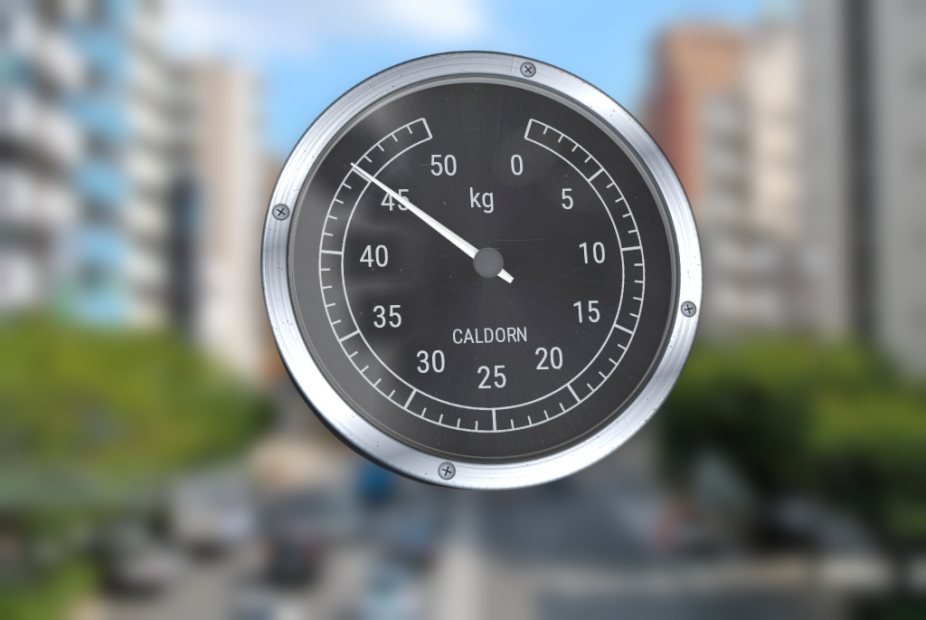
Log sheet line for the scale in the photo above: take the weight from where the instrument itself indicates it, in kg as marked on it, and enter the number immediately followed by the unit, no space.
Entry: 45kg
